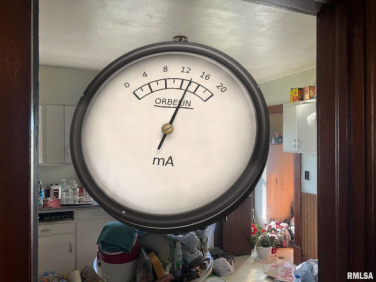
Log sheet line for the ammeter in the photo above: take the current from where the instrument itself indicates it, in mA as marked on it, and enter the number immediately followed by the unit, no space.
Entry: 14mA
